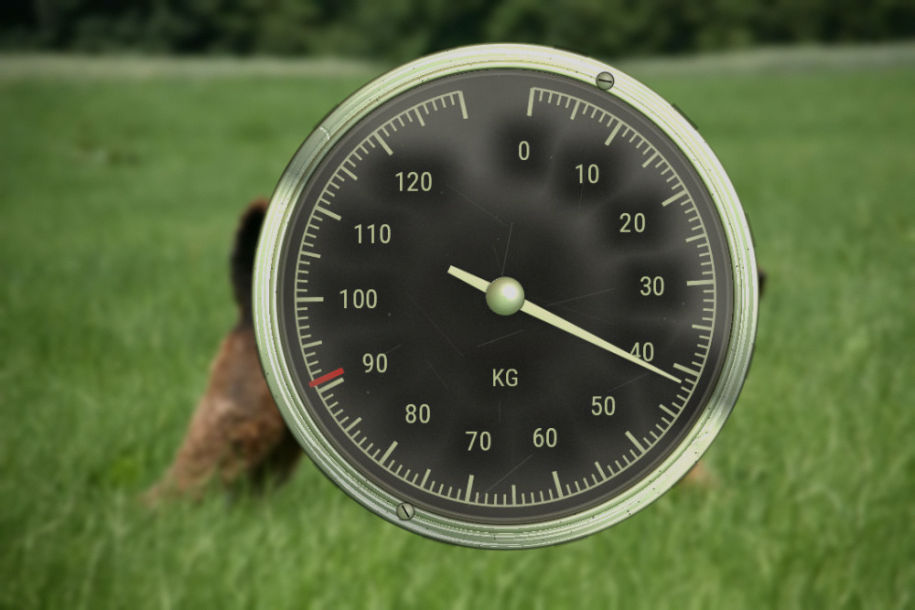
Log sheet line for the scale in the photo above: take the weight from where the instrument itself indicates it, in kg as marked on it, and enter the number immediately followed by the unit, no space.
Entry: 41.5kg
